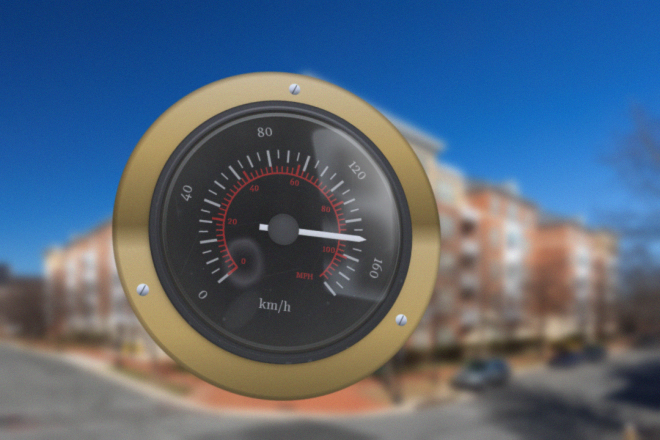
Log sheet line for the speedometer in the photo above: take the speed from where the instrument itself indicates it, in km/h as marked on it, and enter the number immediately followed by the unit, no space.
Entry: 150km/h
